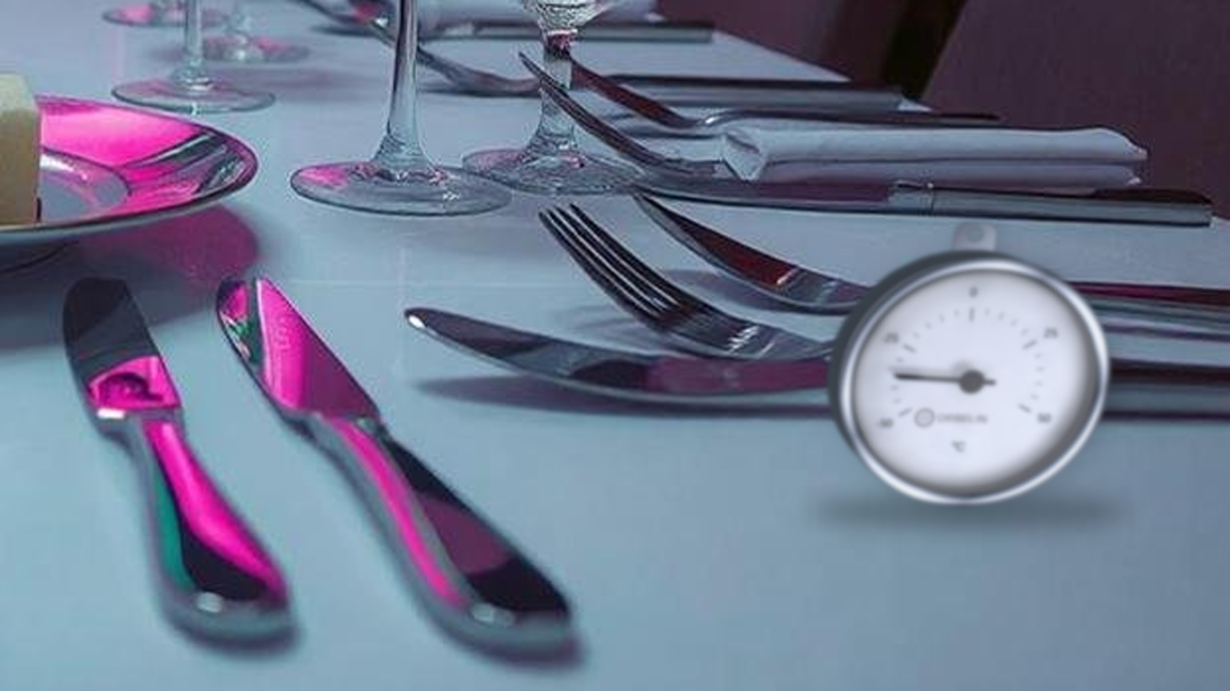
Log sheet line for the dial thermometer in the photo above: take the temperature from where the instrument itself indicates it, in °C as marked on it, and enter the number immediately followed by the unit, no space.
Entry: -35°C
